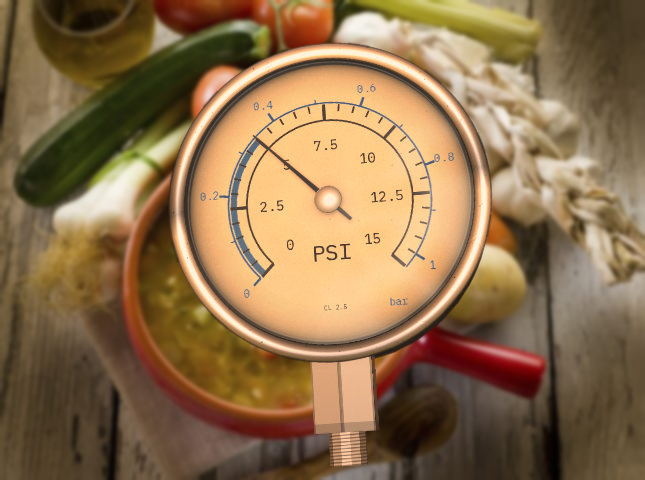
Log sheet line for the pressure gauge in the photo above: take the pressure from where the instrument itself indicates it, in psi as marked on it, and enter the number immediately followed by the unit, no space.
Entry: 5psi
